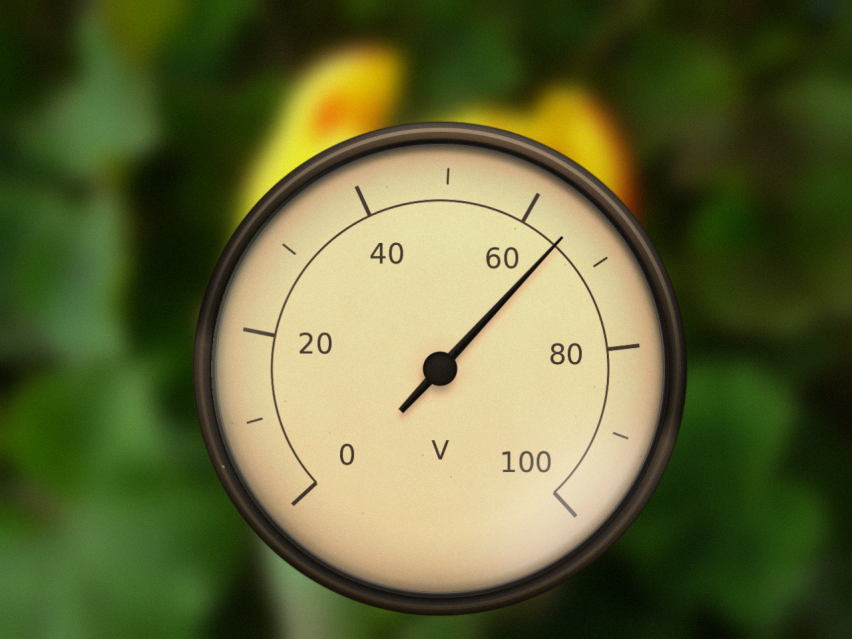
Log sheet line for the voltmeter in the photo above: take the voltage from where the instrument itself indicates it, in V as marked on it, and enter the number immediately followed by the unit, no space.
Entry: 65V
